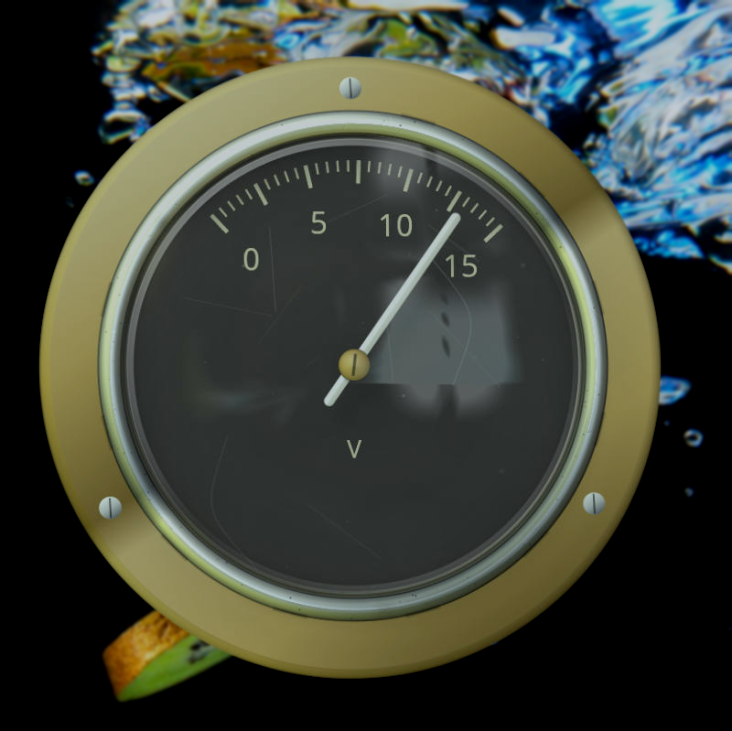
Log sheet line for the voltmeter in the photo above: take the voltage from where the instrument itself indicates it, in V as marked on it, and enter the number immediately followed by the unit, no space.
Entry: 13V
